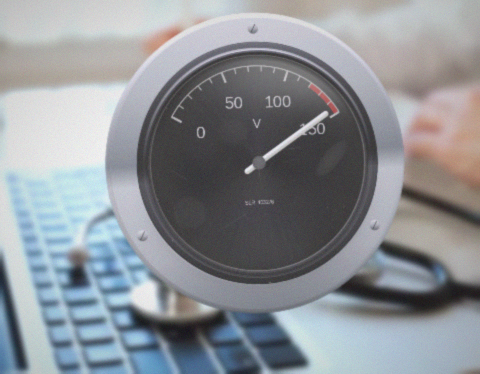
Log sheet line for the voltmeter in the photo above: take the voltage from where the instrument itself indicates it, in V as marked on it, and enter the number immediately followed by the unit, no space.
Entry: 145V
